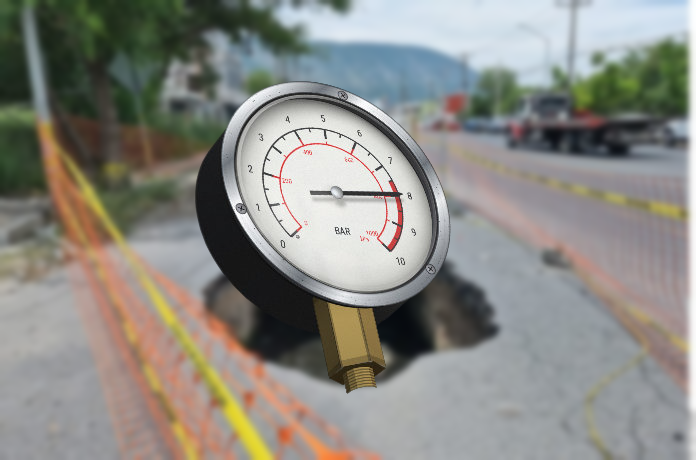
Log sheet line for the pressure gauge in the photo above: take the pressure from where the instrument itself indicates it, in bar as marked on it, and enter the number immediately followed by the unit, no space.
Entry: 8bar
